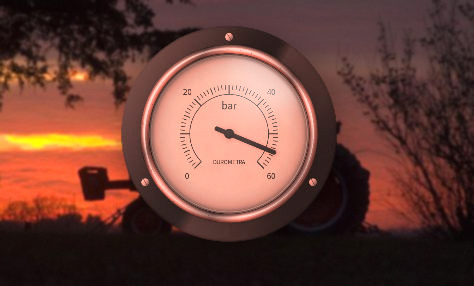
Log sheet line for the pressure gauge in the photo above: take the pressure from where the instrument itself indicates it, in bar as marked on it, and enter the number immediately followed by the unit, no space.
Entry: 55bar
